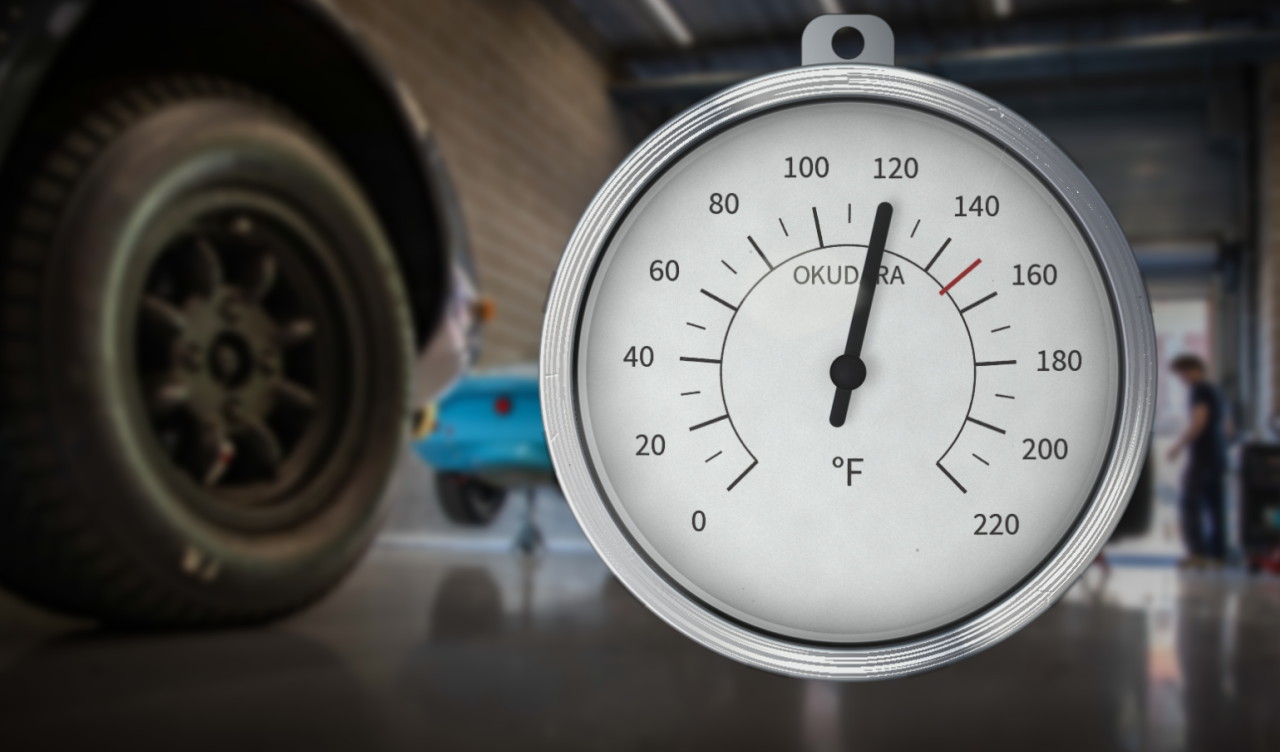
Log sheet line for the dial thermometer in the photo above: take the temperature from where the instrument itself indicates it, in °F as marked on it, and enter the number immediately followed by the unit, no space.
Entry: 120°F
